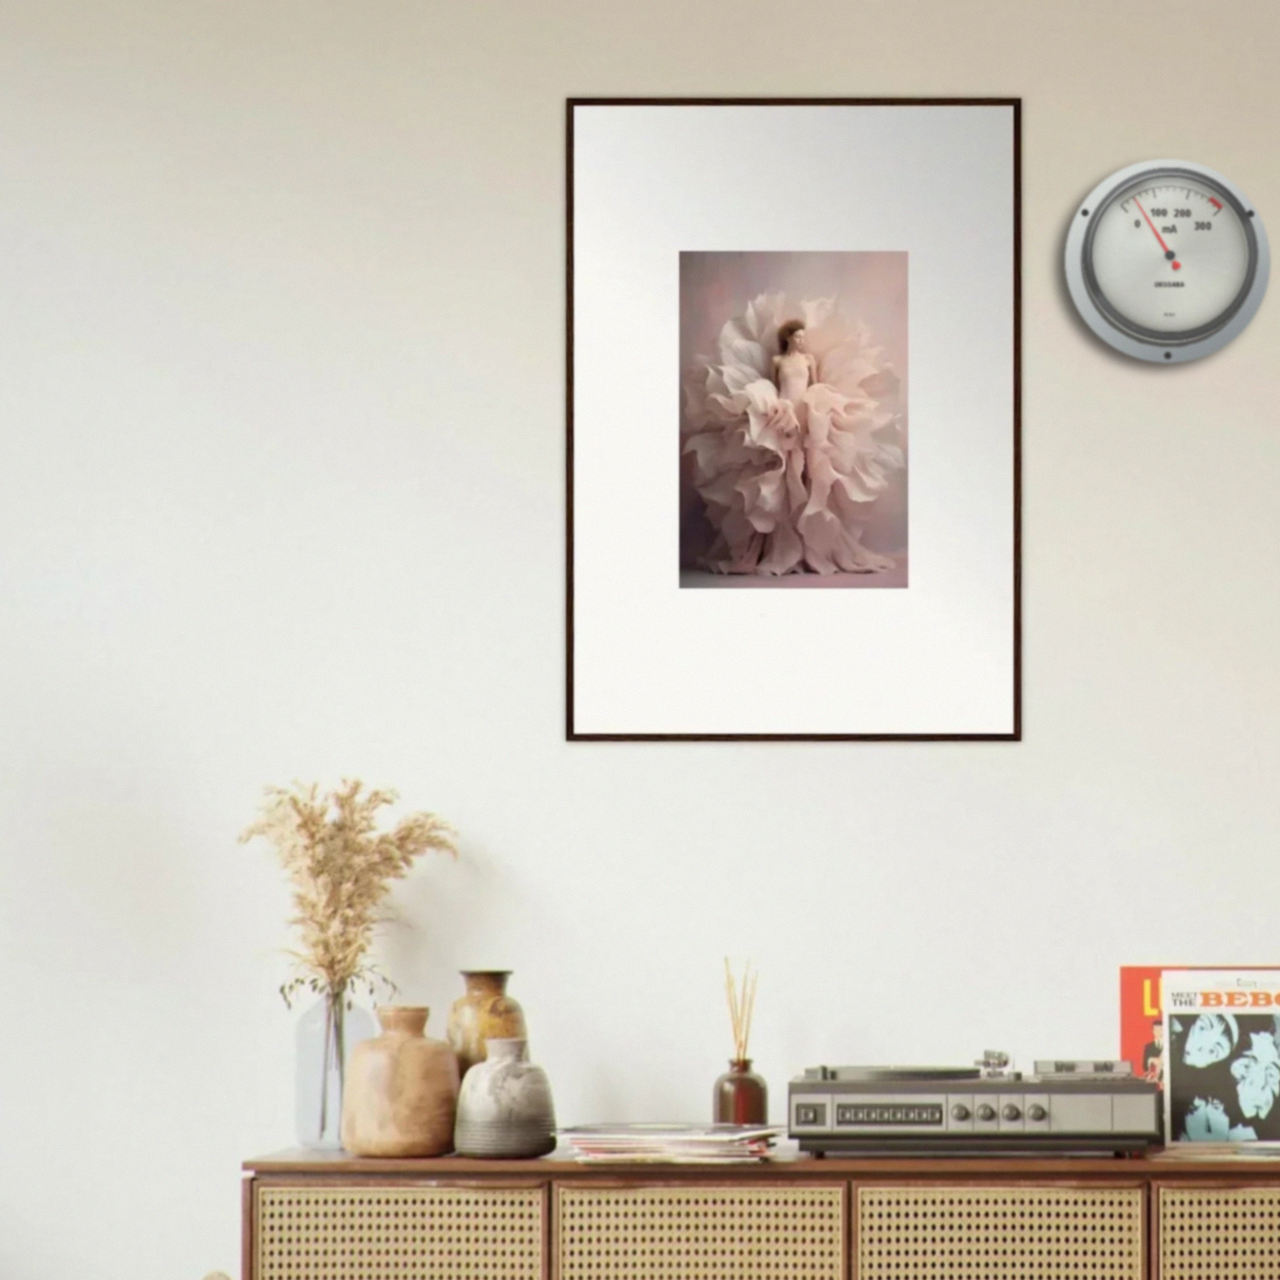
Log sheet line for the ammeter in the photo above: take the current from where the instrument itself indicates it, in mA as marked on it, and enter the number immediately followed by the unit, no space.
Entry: 40mA
